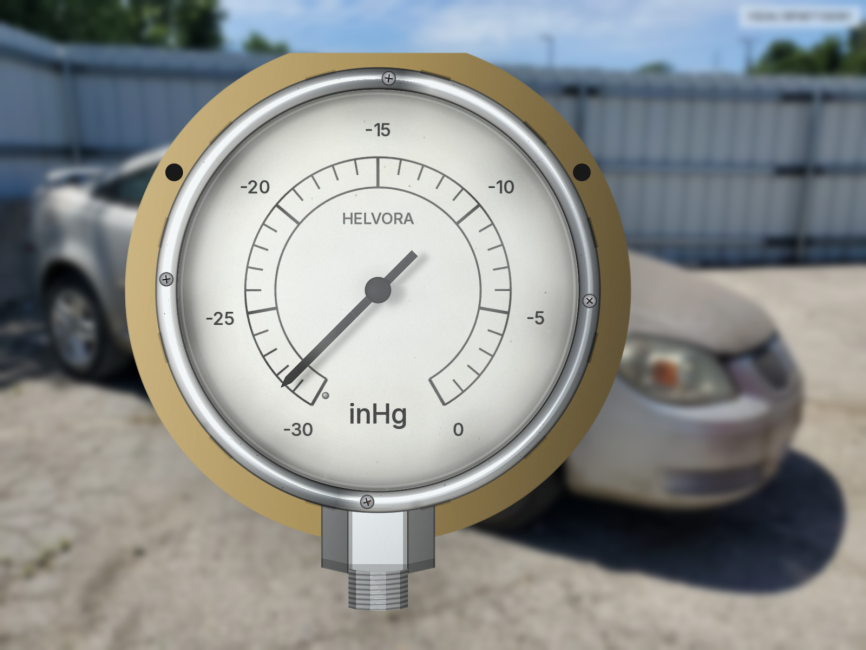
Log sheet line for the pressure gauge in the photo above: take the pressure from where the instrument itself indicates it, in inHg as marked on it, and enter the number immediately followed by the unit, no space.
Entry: -28.5inHg
